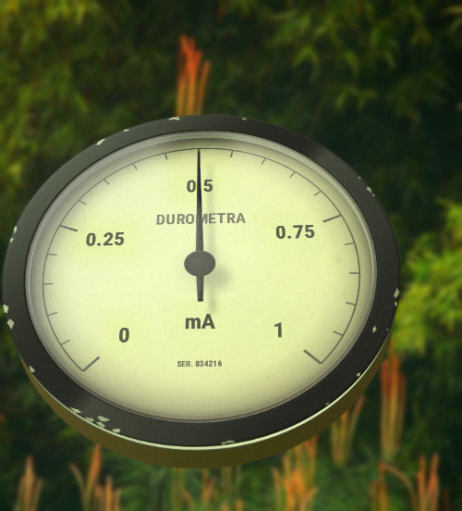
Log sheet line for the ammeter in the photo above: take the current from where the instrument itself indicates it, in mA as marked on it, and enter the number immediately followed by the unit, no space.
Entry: 0.5mA
